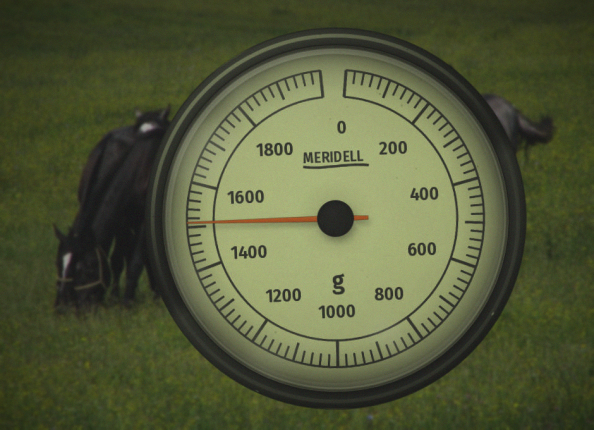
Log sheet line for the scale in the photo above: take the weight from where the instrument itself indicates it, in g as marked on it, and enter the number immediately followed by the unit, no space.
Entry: 1510g
